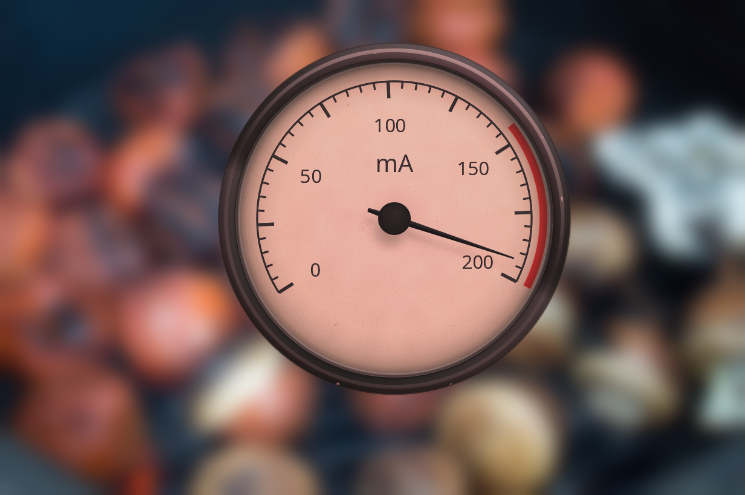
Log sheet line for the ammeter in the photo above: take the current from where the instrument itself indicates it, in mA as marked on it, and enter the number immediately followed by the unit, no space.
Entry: 192.5mA
